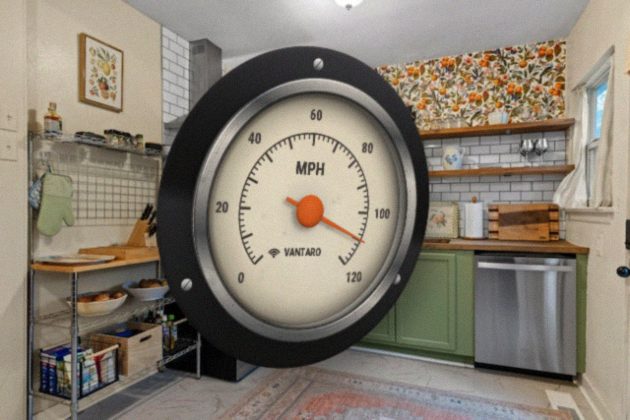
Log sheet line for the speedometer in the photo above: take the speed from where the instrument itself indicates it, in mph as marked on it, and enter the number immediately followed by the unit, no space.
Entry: 110mph
